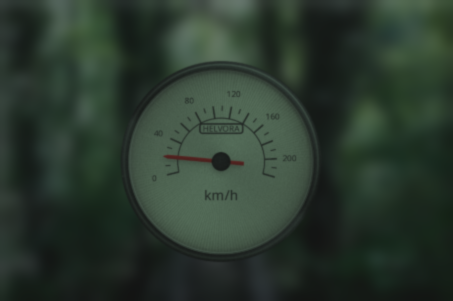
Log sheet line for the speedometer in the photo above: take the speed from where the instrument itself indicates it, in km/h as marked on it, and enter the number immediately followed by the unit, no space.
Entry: 20km/h
